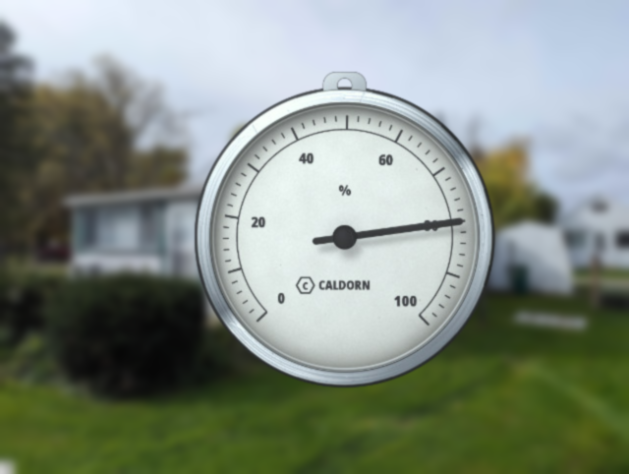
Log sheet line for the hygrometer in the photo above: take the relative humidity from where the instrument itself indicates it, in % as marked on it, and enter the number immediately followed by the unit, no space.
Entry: 80%
